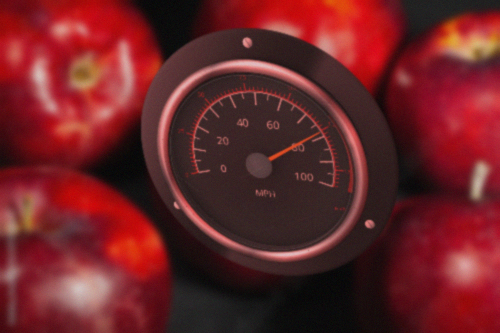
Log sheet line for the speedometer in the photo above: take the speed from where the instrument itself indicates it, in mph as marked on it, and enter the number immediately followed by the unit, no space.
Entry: 77.5mph
